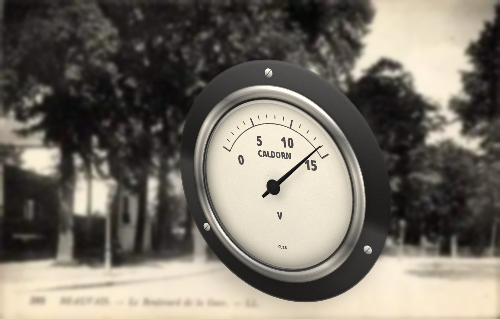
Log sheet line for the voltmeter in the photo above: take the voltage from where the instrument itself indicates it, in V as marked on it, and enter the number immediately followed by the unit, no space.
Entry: 14V
